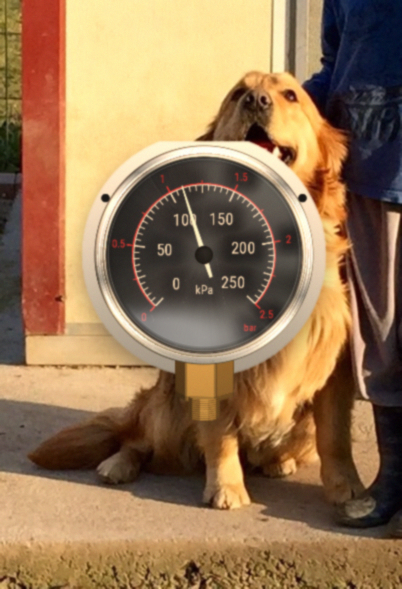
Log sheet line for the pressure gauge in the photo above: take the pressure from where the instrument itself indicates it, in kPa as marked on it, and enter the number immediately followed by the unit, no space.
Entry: 110kPa
